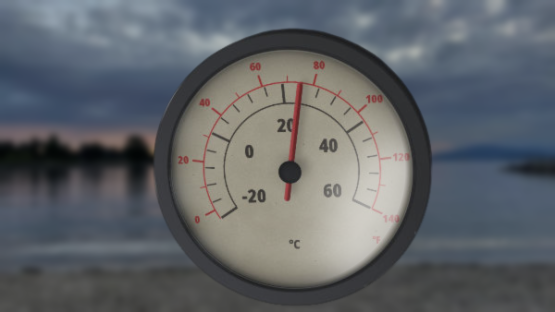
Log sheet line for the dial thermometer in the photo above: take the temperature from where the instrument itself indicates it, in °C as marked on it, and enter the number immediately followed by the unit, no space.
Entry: 24°C
